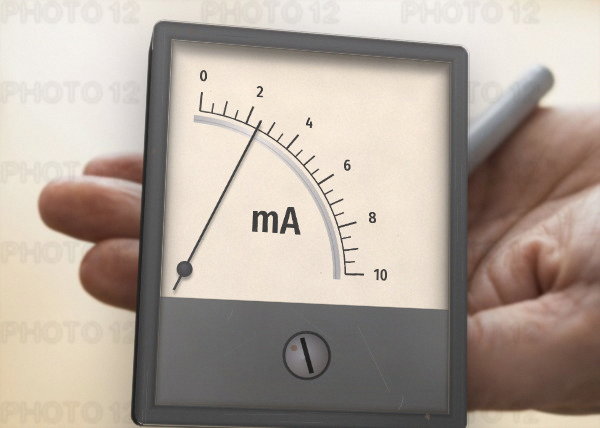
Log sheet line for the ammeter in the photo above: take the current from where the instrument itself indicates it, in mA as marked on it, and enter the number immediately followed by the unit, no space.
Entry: 2.5mA
